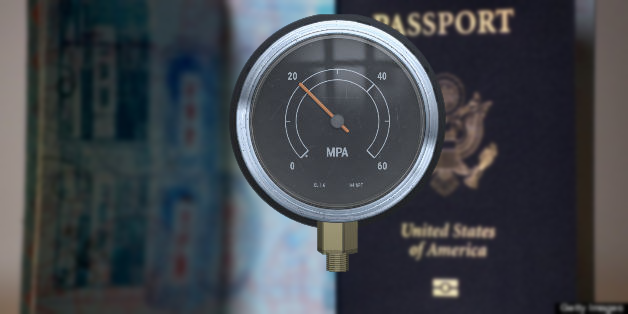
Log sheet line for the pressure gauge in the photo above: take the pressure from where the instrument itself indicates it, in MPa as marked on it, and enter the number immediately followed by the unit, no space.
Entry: 20MPa
